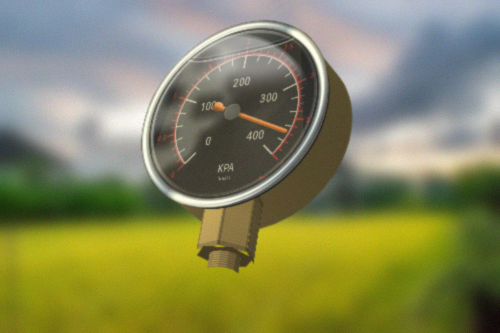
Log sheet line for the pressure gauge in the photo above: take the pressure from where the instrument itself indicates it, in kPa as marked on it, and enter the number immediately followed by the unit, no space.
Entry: 370kPa
